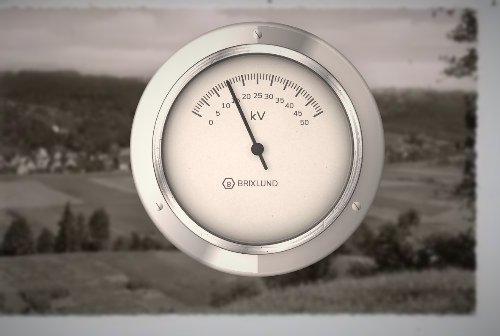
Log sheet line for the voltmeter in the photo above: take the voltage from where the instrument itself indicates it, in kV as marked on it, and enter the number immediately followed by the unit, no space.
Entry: 15kV
